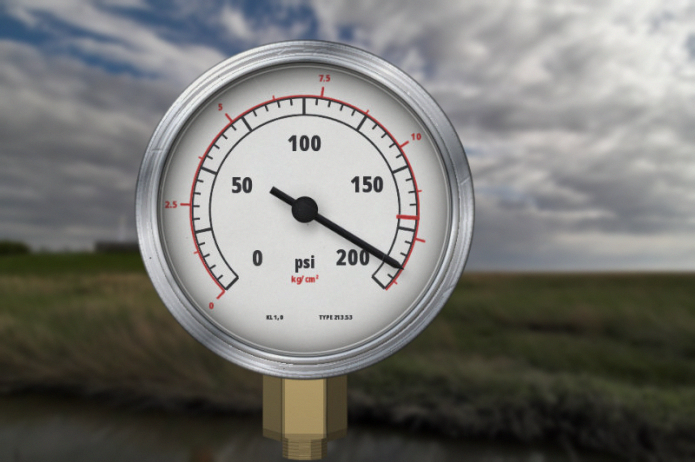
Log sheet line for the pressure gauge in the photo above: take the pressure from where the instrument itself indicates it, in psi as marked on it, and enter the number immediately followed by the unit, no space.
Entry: 190psi
